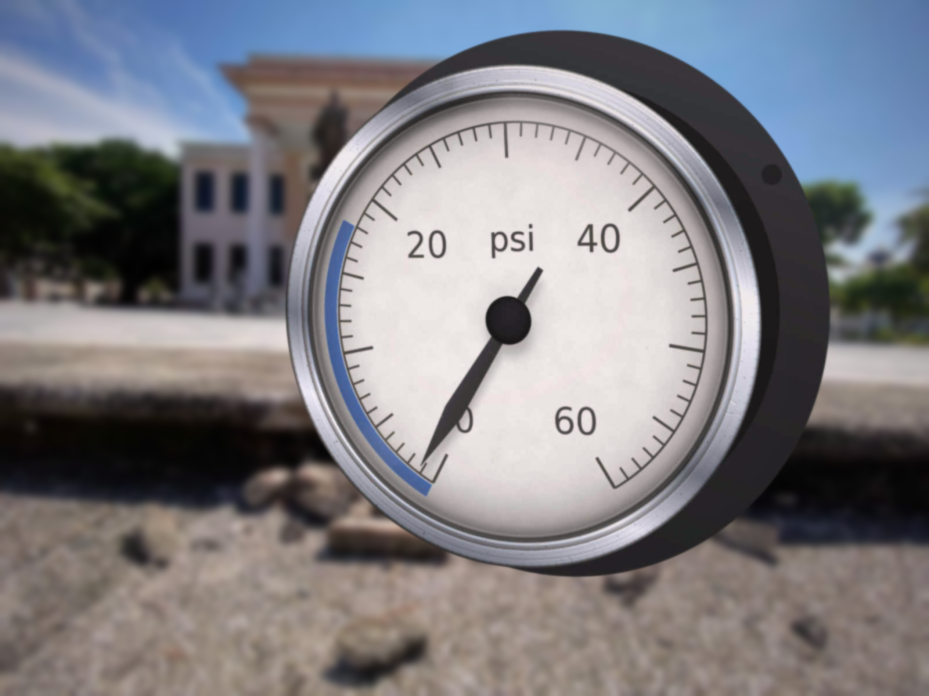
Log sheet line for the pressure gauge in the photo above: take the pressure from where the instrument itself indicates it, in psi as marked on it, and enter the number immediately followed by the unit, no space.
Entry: 1psi
